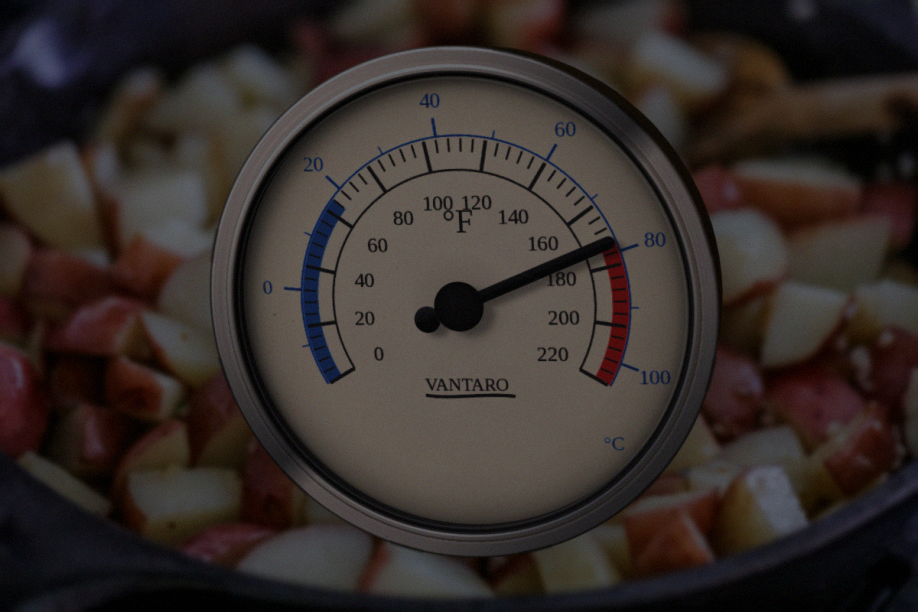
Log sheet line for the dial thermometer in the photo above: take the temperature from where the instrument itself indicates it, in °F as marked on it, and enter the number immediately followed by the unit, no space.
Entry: 172°F
